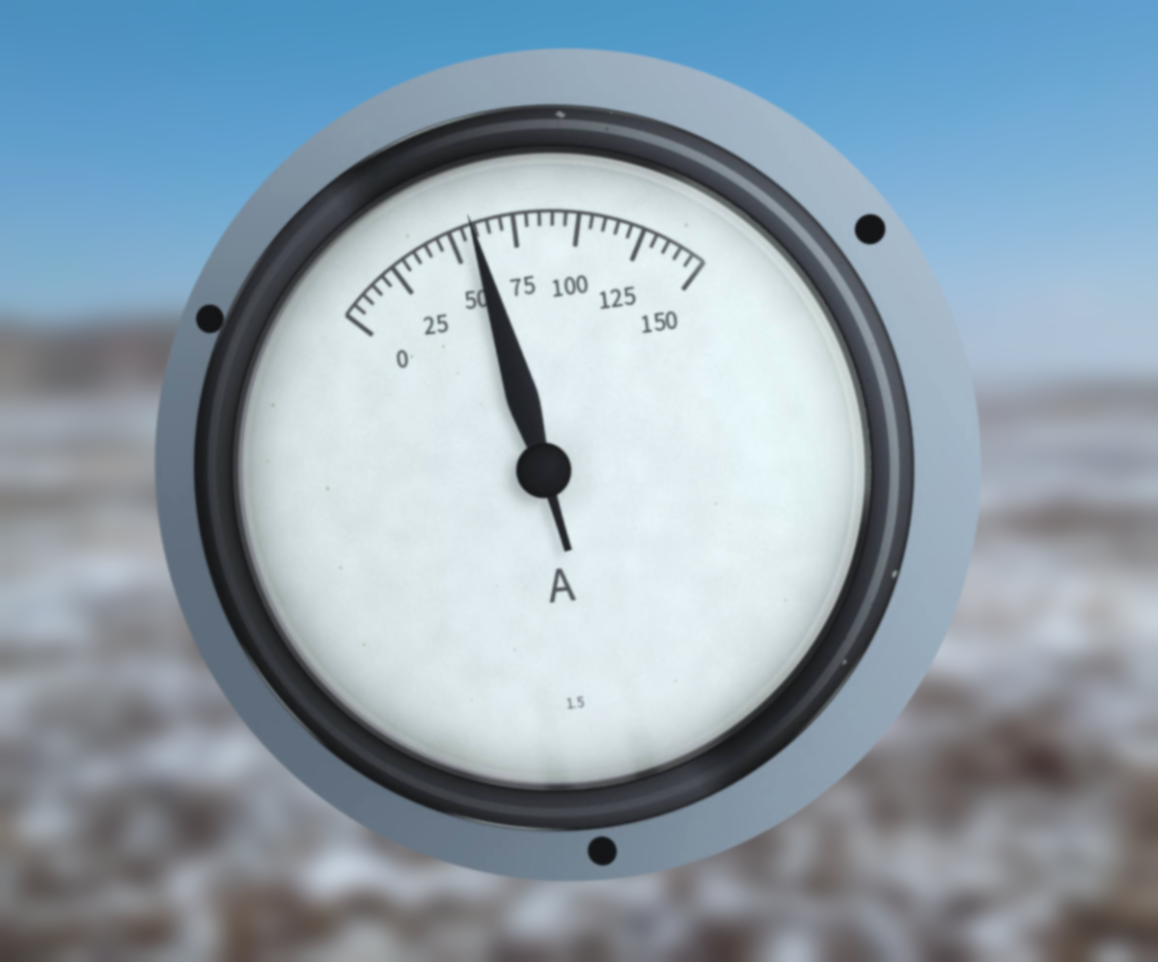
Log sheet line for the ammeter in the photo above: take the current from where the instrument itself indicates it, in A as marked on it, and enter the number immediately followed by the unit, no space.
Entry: 60A
